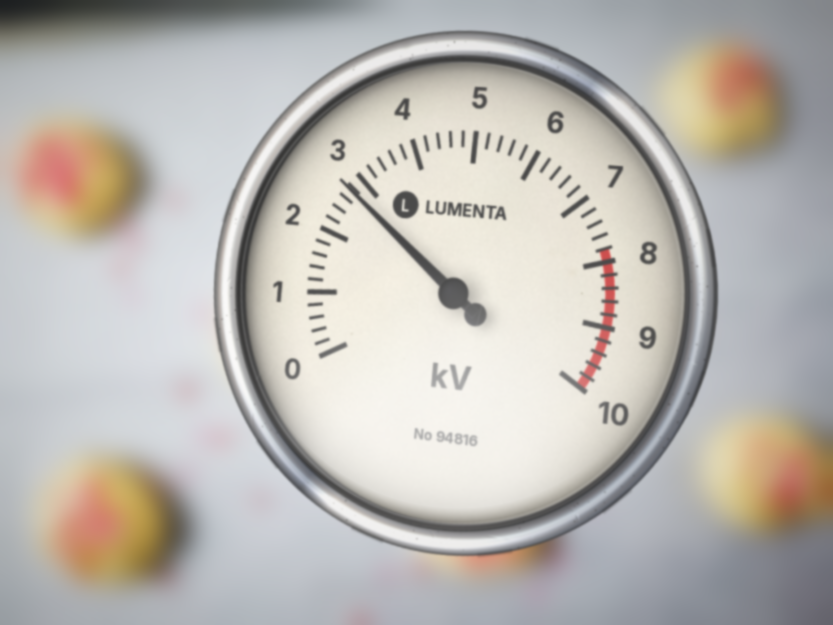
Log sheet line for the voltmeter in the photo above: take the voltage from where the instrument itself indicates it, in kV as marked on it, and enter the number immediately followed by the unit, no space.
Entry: 2.8kV
